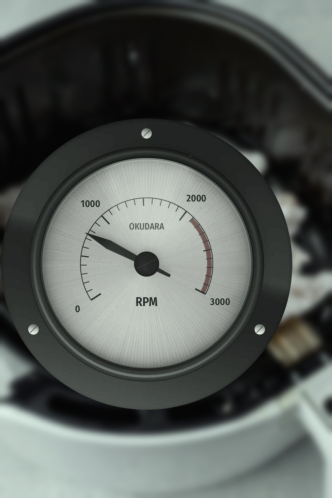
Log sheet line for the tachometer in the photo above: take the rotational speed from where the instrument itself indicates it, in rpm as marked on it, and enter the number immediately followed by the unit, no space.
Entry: 750rpm
